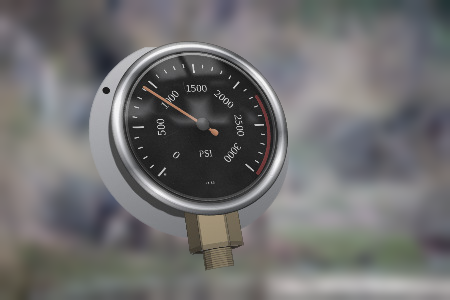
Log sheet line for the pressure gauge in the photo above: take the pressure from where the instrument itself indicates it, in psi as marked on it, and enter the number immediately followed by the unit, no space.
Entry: 900psi
